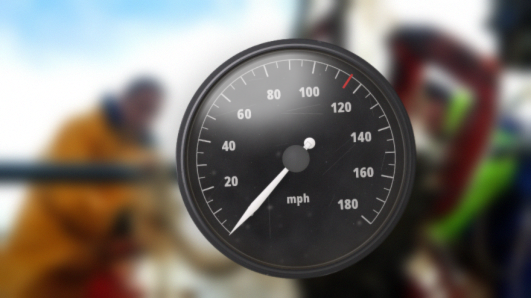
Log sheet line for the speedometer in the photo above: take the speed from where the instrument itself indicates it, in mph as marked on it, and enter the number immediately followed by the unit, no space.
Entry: 0mph
